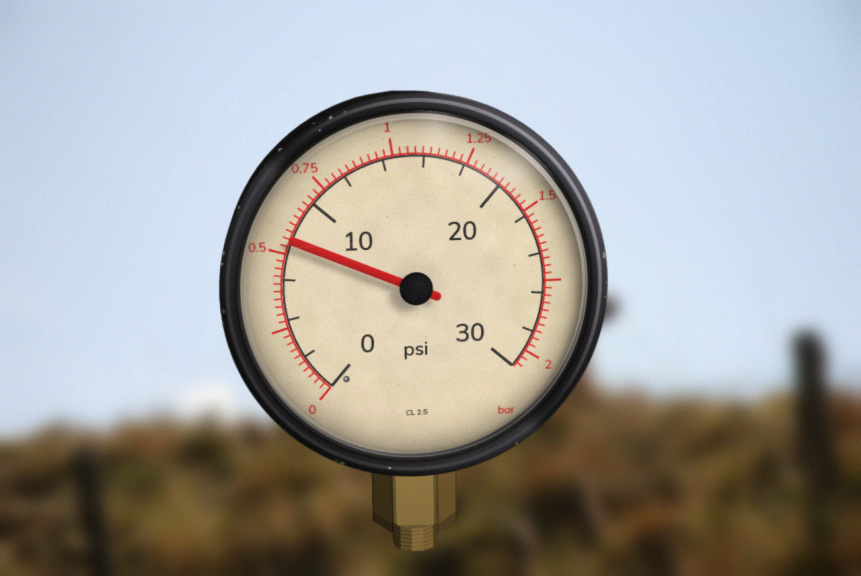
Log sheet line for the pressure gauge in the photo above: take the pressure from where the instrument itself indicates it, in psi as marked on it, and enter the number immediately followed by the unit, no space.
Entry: 8psi
